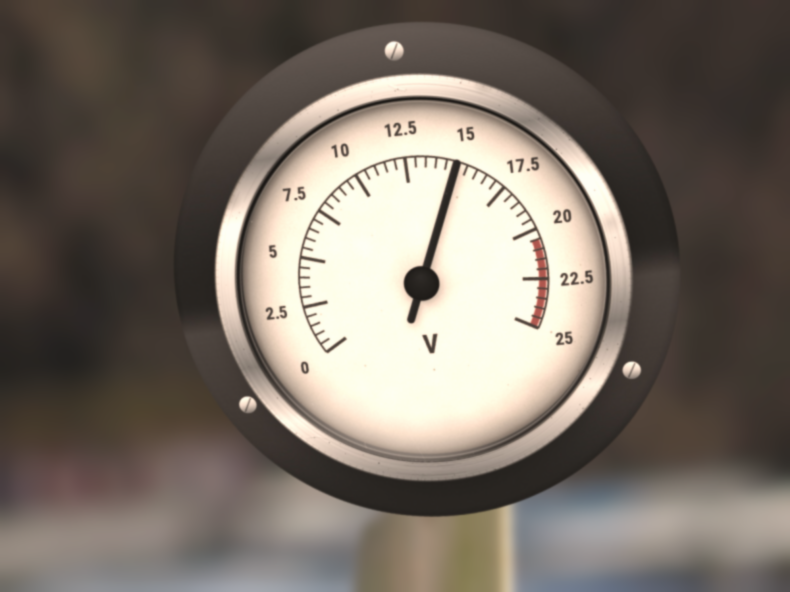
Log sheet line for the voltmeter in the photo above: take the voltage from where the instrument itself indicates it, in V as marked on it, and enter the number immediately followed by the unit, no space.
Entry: 15V
